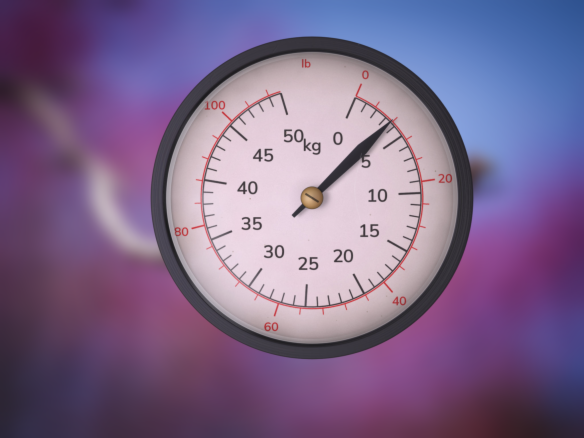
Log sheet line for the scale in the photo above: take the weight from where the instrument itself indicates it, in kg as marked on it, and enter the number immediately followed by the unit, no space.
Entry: 3.5kg
